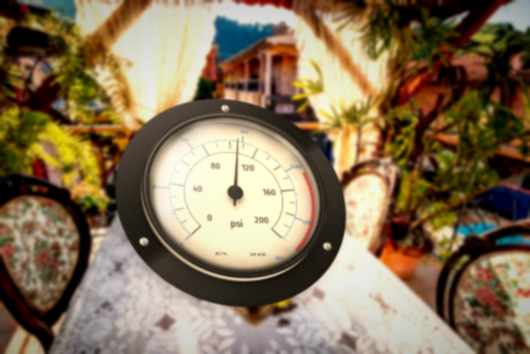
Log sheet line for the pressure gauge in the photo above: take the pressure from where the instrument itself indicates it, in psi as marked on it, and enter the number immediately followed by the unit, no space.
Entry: 105psi
